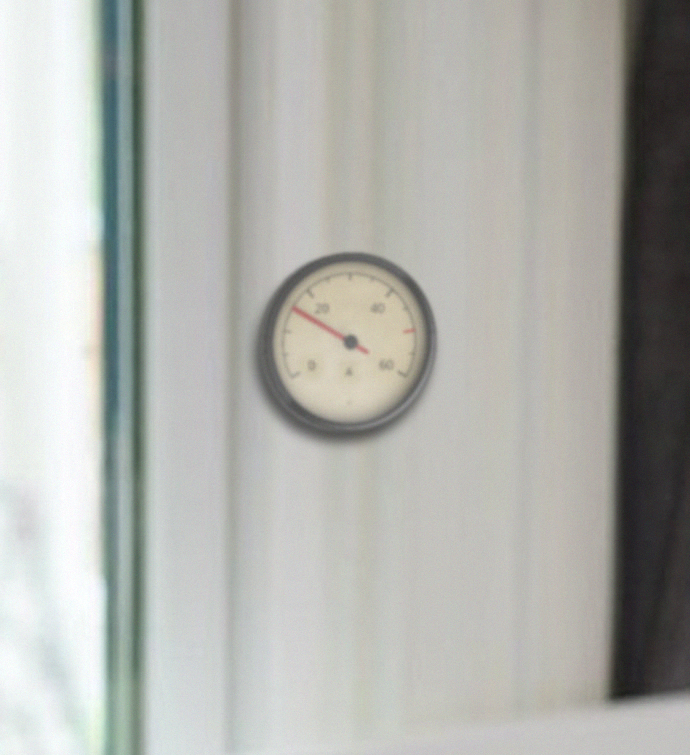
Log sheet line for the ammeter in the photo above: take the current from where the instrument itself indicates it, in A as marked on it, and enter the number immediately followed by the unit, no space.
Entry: 15A
